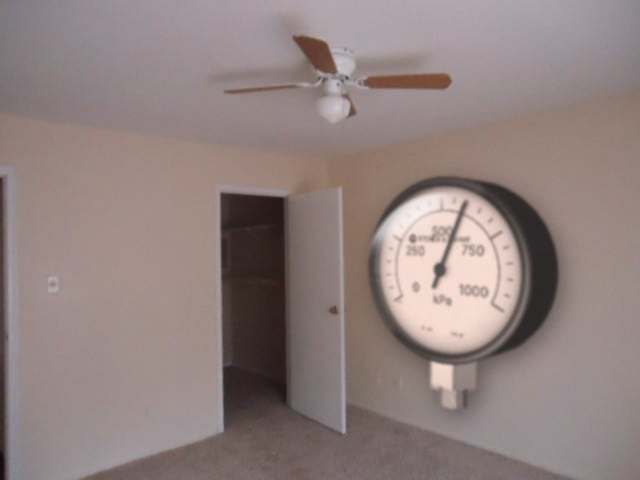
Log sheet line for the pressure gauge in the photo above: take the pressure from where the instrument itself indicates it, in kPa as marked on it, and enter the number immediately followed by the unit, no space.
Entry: 600kPa
